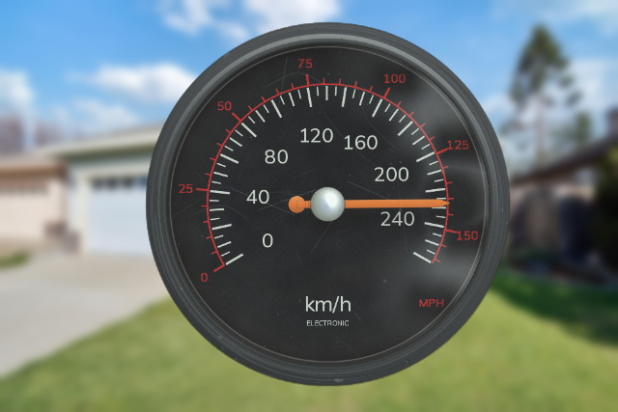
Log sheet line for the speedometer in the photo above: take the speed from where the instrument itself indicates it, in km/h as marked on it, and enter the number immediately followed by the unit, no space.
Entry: 227.5km/h
